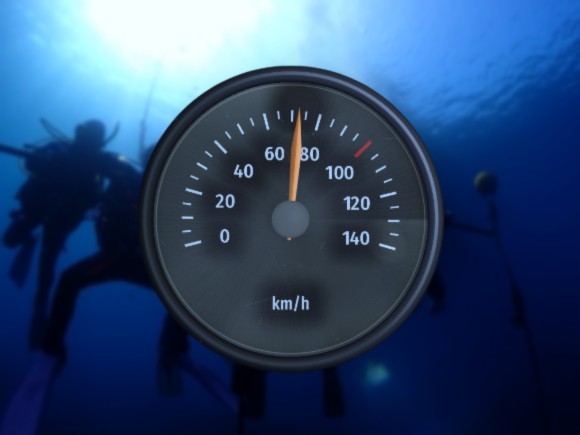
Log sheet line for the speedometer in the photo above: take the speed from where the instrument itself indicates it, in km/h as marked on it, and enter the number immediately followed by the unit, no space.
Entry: 72.5km/h
